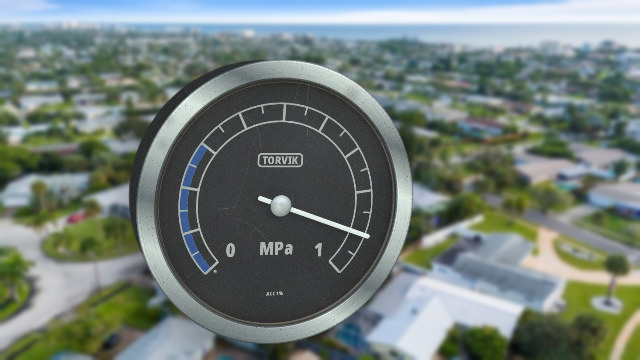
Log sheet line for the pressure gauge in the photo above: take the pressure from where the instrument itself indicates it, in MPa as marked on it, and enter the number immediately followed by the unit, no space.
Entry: 0.9MPa
